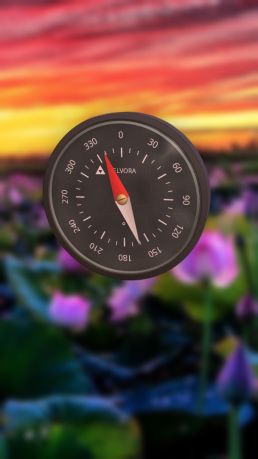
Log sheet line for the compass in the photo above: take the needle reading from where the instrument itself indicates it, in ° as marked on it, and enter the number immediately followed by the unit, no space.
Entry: 340°
